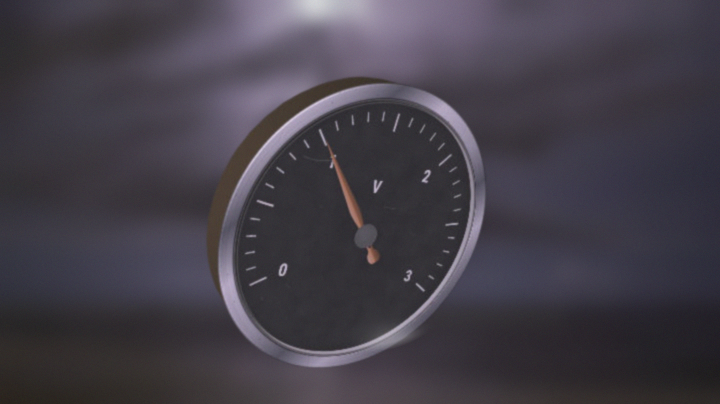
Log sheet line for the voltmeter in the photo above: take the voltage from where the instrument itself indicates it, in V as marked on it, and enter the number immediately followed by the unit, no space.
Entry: 1V
